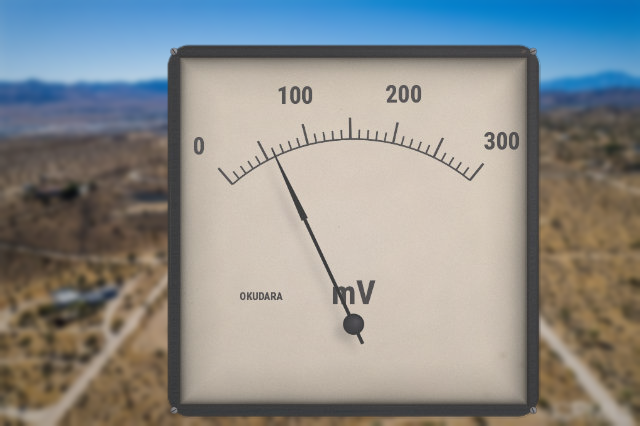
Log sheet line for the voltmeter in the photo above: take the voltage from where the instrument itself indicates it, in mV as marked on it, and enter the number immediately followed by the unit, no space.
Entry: 60mV
